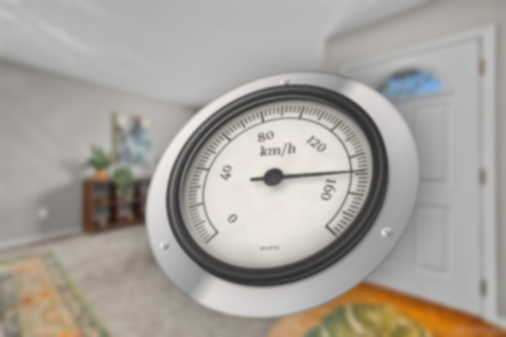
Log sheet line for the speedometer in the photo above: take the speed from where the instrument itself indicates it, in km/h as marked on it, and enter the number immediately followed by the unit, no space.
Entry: 150km/h
